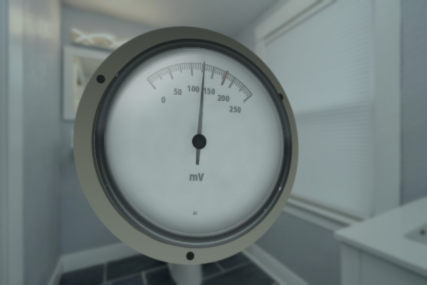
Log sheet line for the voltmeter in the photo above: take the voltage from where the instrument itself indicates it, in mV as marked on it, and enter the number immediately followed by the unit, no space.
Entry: 125mV
